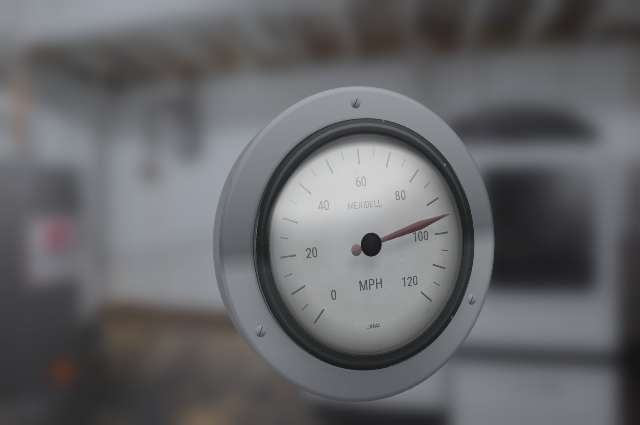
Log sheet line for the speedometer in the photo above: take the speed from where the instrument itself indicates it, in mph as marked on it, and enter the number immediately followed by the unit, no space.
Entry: 95mph
